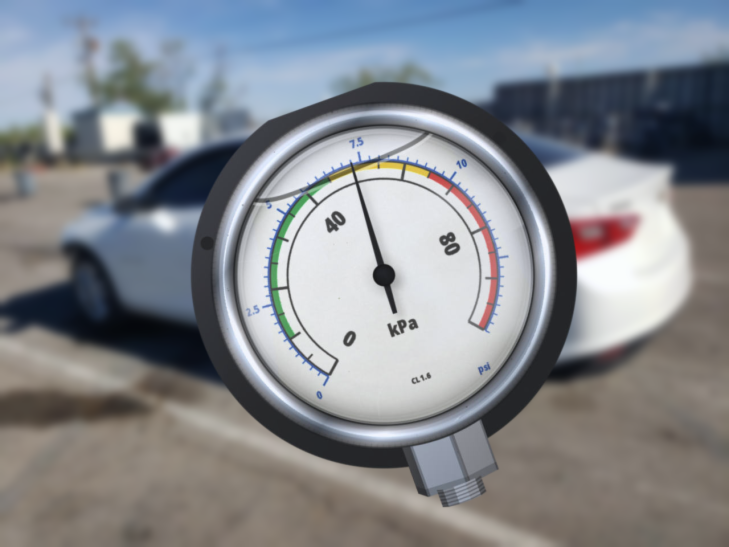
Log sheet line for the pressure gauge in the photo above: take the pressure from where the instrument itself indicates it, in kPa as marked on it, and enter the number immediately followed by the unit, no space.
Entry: 50kPa
